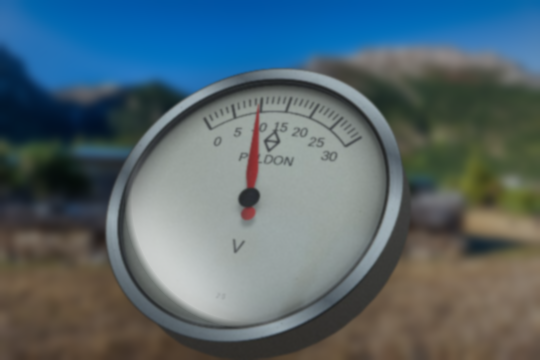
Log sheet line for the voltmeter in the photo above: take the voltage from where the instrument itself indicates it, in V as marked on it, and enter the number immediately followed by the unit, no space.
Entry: 10V
